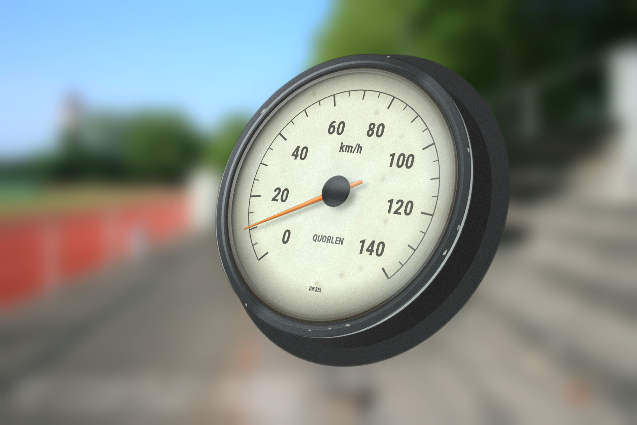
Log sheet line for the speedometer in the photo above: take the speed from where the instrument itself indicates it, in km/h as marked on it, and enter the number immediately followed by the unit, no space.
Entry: 10km/h
